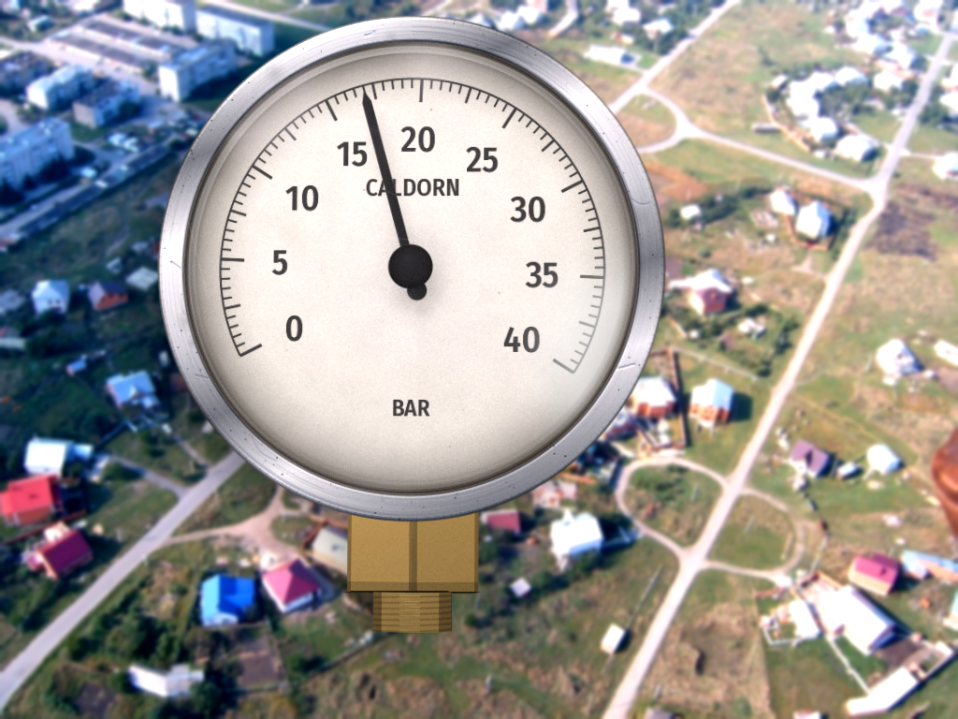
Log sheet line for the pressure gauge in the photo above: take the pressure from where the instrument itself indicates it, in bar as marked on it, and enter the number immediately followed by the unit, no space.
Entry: 17bar
